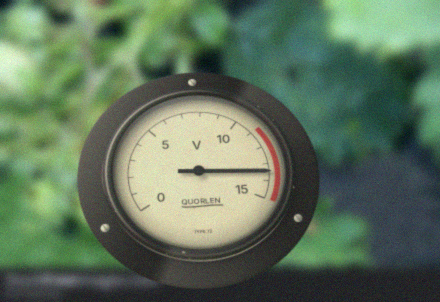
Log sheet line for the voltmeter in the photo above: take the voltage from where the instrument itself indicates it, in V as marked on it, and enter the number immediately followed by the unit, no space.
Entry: 13.5V
